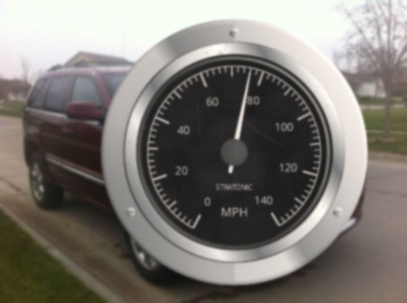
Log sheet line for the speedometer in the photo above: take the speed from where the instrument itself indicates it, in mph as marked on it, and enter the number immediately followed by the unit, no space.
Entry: 76mph
